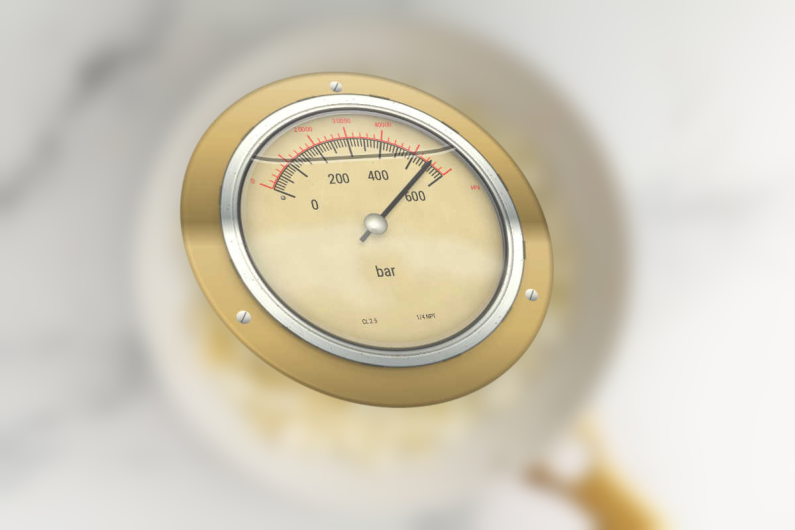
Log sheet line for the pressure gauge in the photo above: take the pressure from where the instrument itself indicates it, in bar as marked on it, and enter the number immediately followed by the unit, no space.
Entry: 550bar
